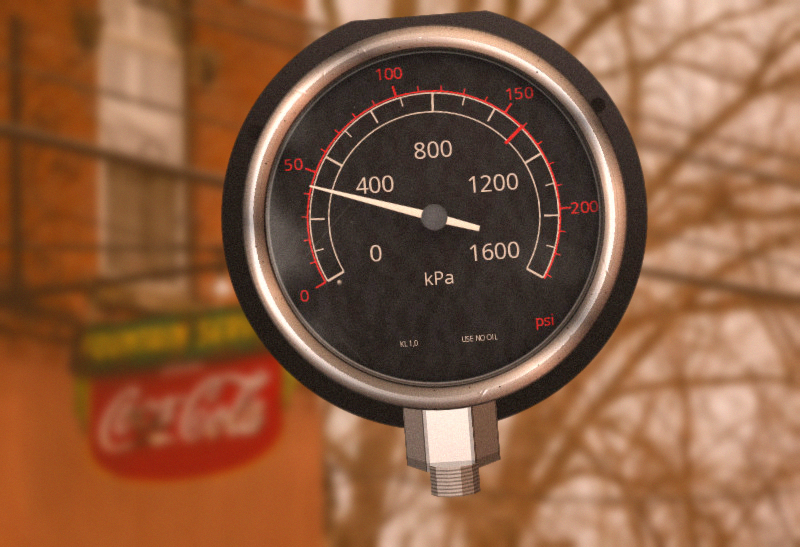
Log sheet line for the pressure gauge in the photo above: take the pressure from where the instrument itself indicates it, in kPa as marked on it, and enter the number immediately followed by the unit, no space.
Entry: 300kPa
